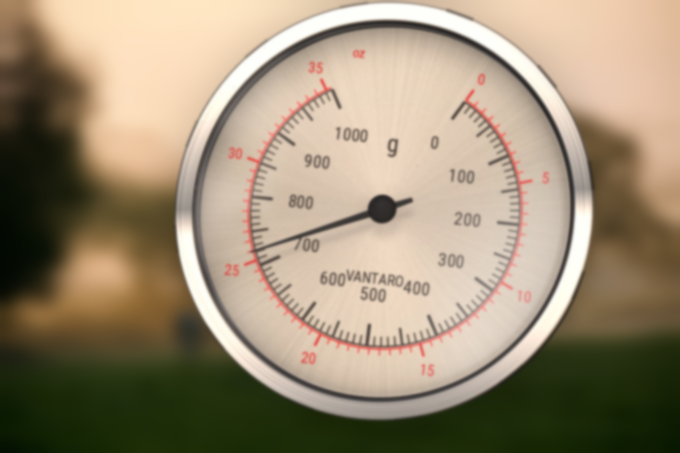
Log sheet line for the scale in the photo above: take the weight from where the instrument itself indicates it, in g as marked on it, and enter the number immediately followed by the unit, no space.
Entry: 720g
